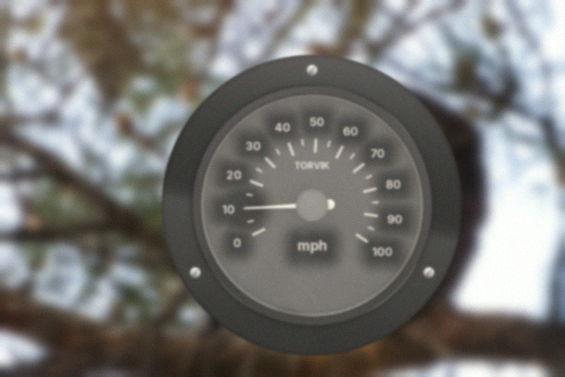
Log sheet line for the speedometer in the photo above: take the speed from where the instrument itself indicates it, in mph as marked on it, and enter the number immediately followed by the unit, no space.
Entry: 10mph
